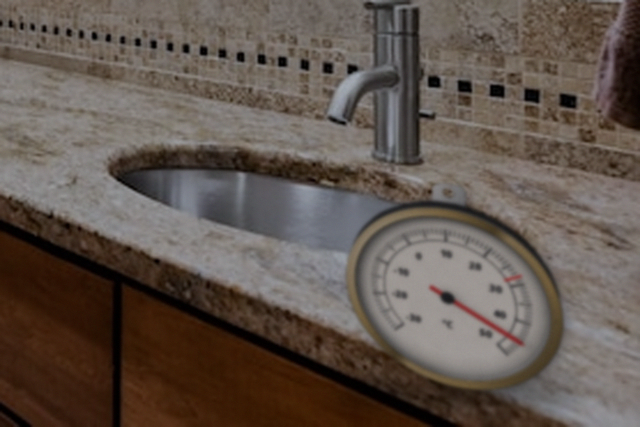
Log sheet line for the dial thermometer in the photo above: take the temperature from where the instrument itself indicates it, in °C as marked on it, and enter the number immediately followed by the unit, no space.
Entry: 45°C
